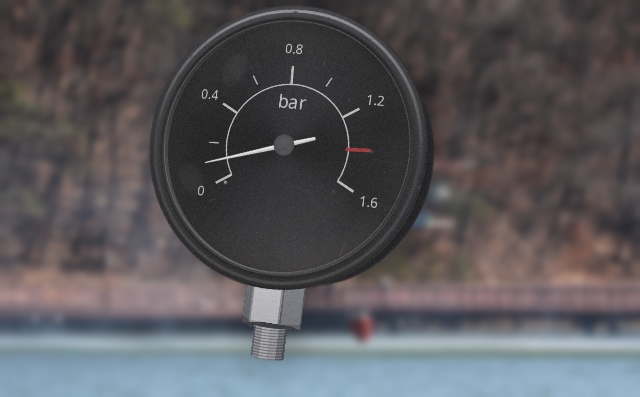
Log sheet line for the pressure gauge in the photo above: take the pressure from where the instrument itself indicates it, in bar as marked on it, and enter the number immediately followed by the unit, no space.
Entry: 0.1bar
